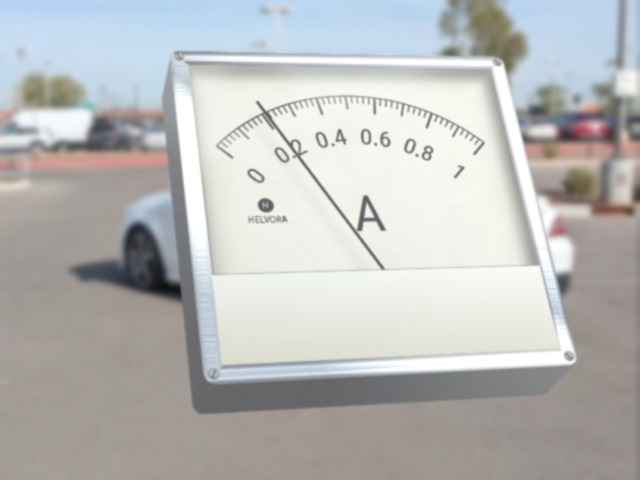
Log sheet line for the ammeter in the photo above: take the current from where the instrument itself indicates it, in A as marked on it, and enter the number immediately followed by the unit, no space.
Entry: 0.2A
